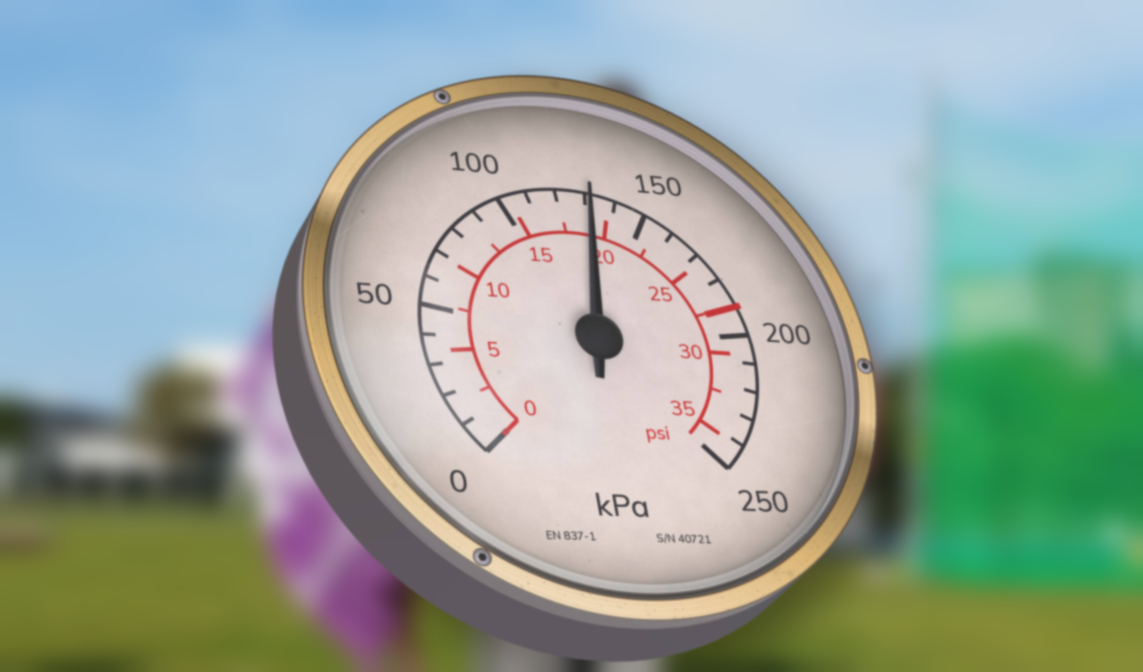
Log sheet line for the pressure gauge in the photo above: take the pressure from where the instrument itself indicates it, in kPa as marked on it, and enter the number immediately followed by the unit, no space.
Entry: 130kPa
